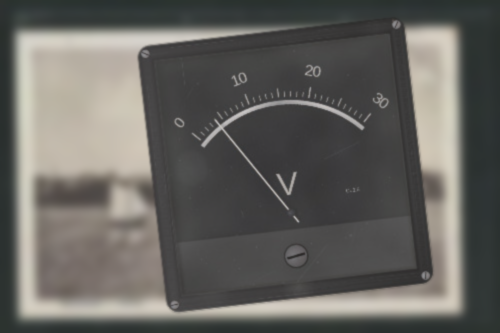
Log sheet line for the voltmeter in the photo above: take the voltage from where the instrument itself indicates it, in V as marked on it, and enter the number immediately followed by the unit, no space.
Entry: 4V
